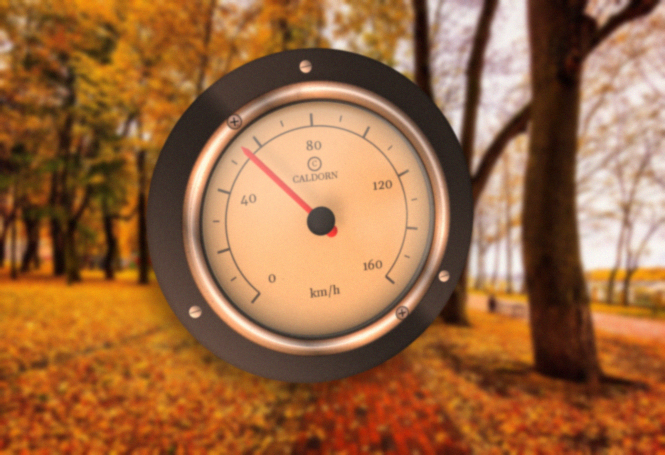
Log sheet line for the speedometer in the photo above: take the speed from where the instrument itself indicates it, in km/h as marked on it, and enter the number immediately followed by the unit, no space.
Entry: 55km/h
